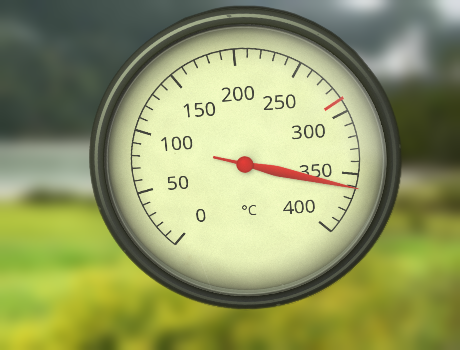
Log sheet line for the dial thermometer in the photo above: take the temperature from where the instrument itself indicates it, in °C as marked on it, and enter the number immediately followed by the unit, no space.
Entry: 360°C
